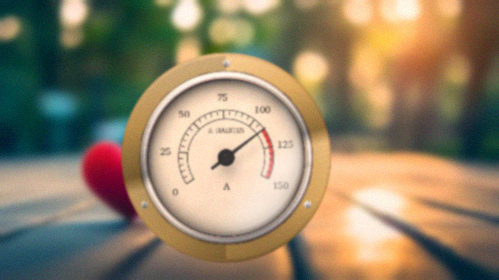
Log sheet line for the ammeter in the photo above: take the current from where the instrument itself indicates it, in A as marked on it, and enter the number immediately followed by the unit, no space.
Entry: 110A
